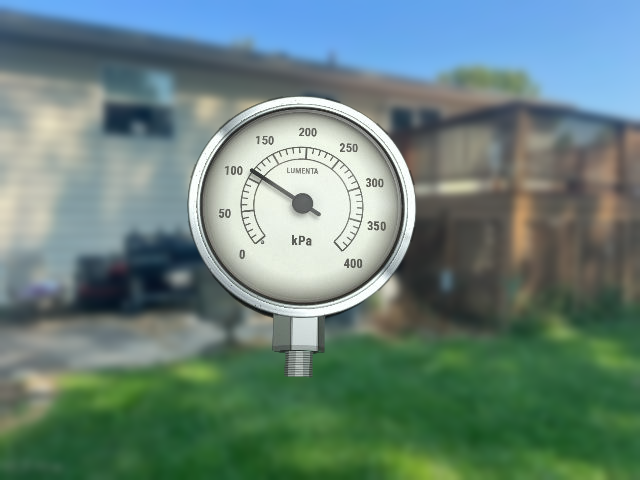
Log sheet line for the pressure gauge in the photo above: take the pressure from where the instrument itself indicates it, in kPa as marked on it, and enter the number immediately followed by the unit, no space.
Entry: 110kPa
